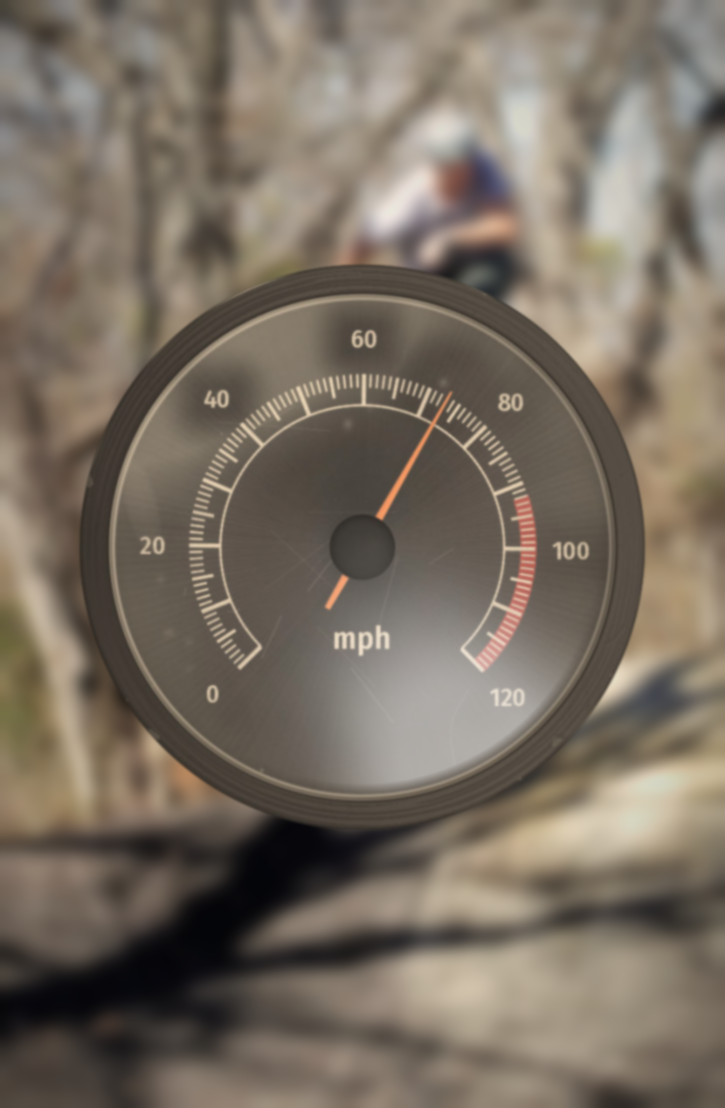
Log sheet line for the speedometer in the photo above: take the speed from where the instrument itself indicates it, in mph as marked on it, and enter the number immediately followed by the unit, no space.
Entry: 73mph
